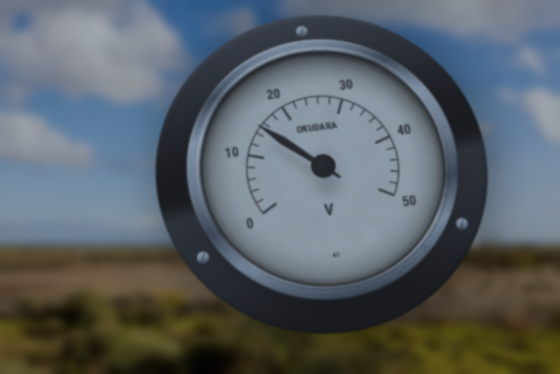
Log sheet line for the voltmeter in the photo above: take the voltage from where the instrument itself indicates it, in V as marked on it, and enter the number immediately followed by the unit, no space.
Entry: 15V
